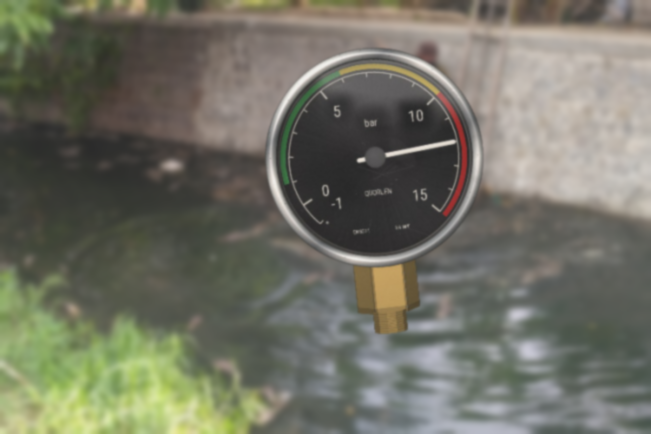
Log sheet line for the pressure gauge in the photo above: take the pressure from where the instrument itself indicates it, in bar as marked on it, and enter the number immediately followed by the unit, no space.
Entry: 12bar
